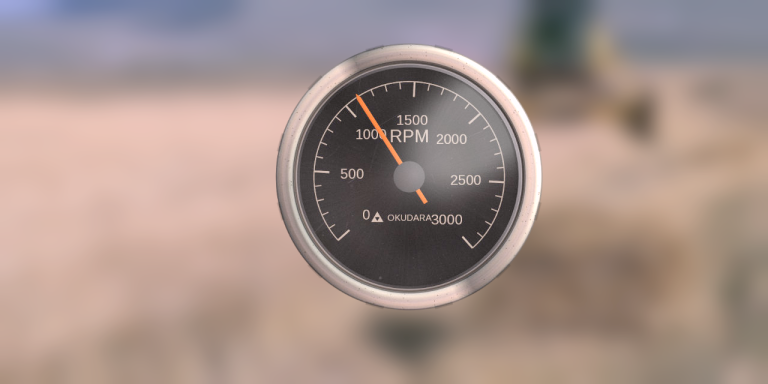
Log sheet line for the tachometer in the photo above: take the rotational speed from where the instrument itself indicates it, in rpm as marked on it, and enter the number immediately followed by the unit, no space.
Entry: 1100rpm
